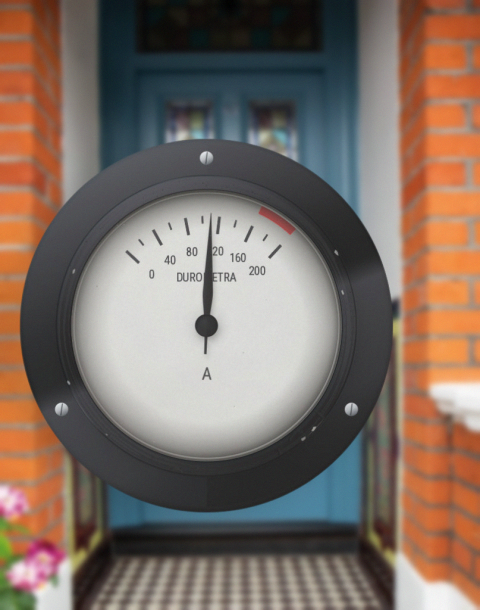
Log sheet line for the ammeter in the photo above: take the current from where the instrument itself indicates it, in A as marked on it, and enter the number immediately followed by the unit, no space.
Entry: 110A
